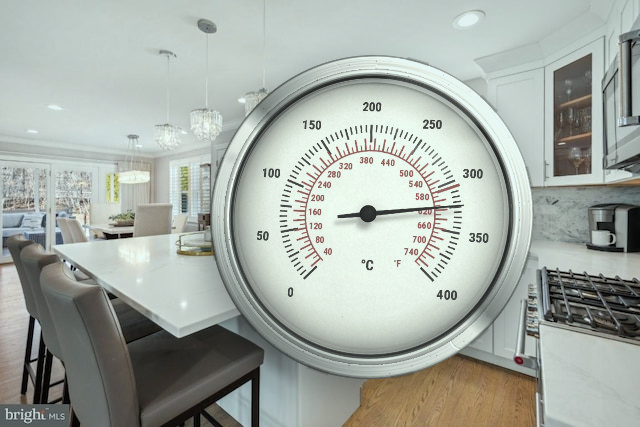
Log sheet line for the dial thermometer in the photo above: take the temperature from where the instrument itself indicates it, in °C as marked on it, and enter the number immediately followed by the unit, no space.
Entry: 325°C
